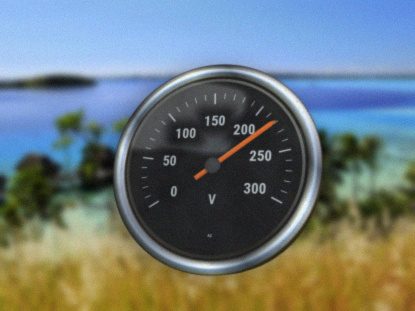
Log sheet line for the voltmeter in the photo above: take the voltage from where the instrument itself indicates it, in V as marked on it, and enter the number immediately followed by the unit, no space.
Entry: 220V
